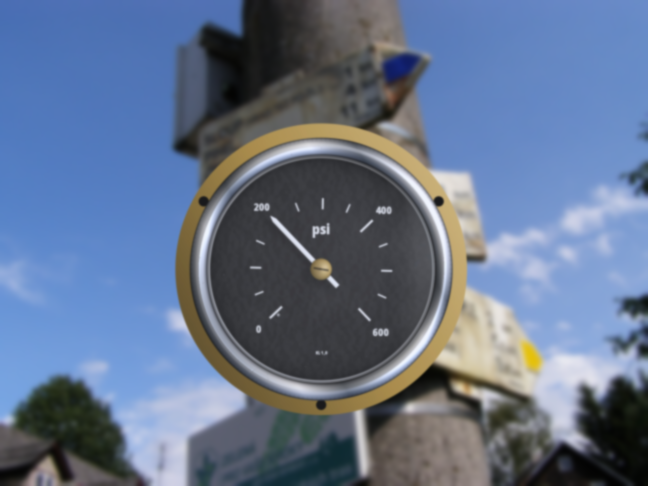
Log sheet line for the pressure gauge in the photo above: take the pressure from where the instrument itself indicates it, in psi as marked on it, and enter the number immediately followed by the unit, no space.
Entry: 200psi
